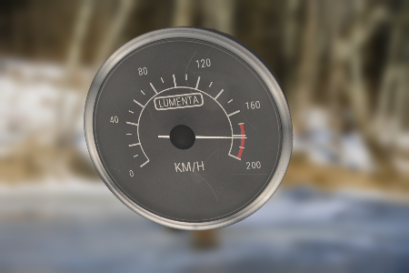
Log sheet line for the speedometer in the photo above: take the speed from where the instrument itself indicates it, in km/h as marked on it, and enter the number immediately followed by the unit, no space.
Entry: 180km/h
